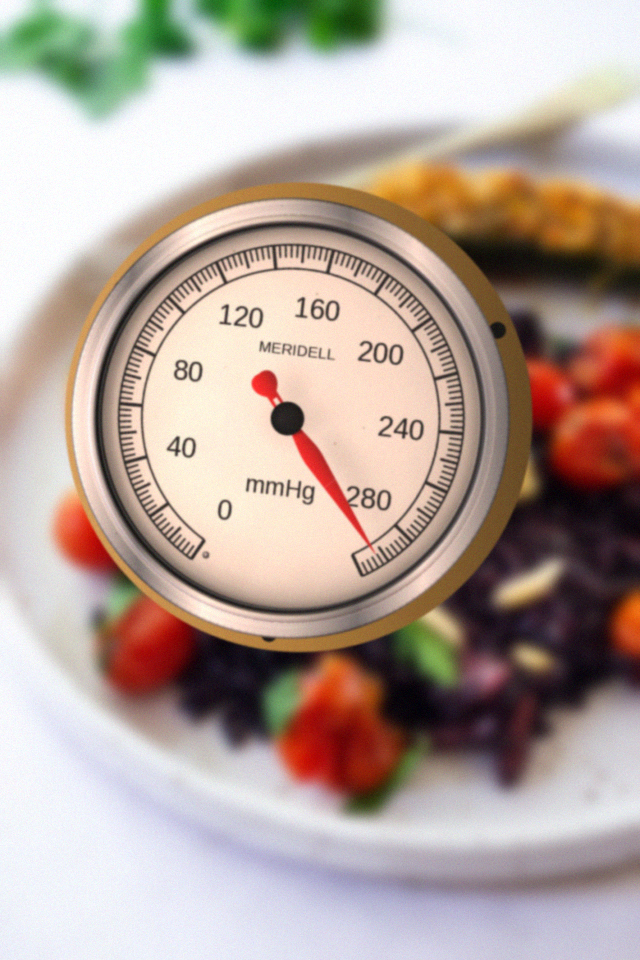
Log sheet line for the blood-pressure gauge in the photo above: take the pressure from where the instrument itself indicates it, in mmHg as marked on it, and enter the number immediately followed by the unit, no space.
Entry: 292mmHg
